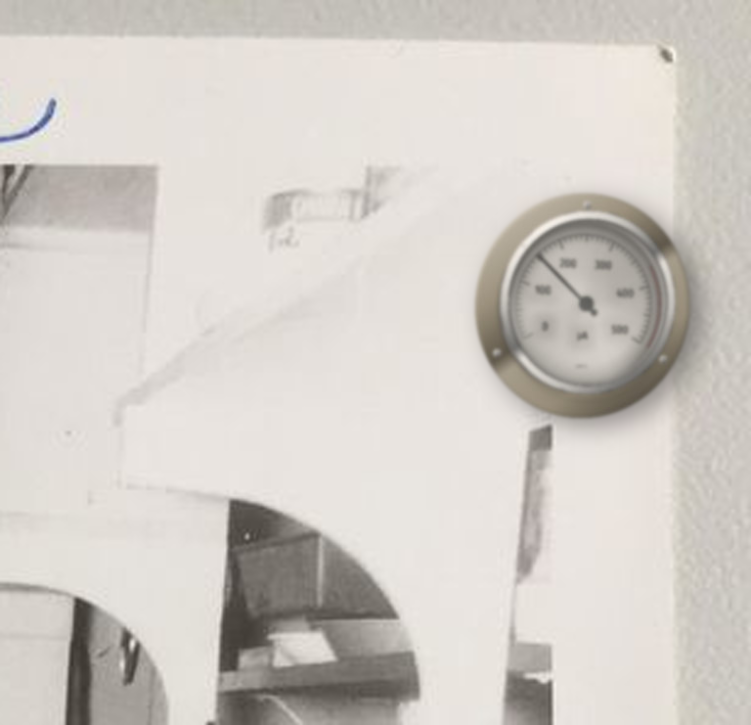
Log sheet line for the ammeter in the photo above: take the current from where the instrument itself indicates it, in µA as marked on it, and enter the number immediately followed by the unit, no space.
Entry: 150µA
